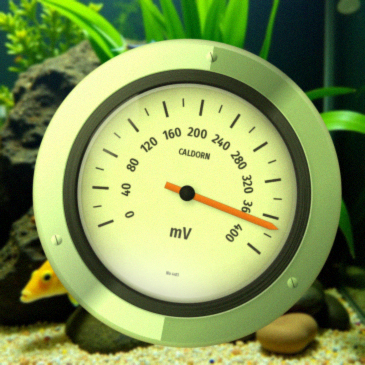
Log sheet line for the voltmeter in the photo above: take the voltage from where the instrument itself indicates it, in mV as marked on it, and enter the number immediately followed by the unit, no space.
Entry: 370mV
